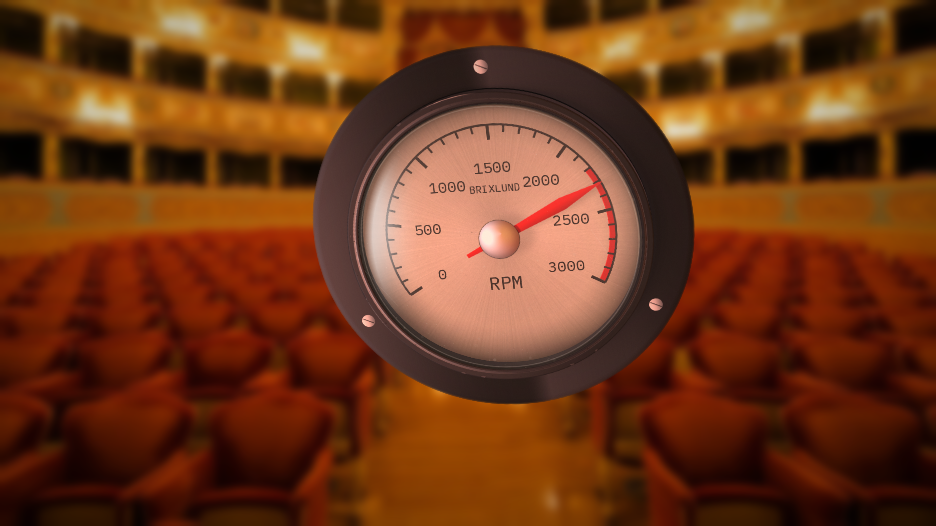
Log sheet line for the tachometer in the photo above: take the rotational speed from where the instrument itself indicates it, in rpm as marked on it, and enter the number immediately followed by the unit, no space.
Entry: 2300rpm
